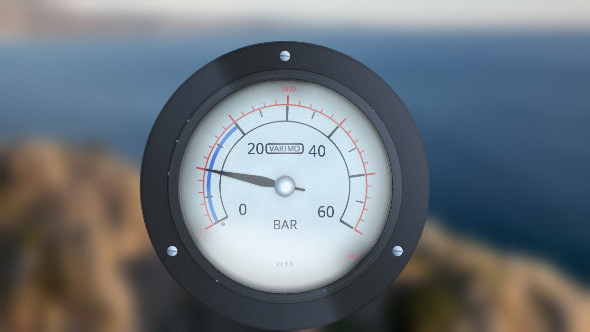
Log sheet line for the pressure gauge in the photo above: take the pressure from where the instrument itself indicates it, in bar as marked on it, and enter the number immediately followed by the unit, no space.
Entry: 10bar
